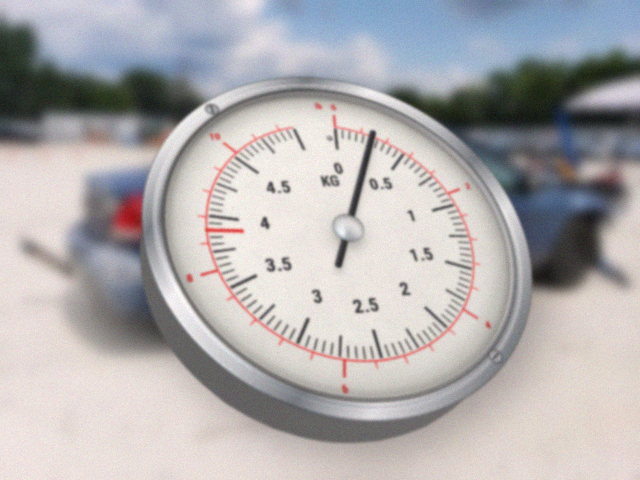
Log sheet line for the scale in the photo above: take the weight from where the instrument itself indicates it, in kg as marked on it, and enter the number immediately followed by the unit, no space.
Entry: 0.25kg
